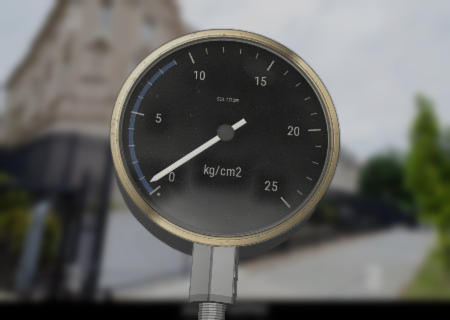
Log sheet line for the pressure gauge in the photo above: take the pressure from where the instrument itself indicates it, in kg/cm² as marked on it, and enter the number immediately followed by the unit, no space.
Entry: 0.5kg/cm²
